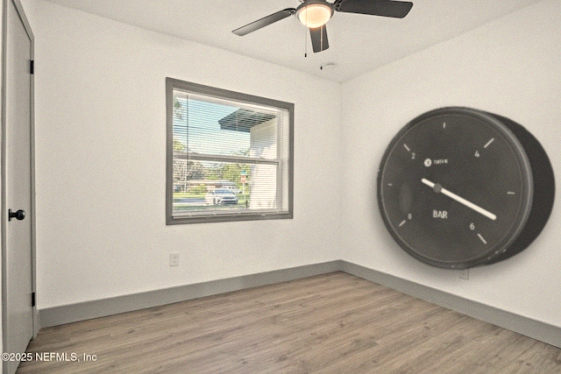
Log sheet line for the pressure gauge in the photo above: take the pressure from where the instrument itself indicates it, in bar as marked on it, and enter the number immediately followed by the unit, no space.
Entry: 5.5bar
